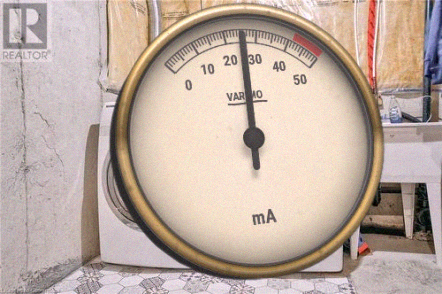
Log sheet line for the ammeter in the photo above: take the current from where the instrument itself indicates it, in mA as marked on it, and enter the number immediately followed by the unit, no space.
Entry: 25mA
